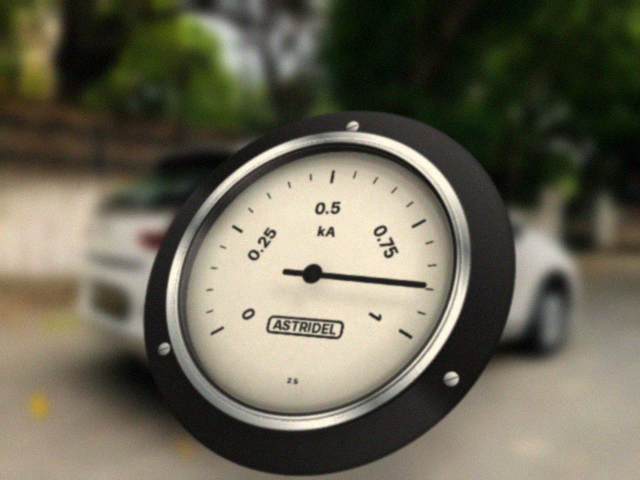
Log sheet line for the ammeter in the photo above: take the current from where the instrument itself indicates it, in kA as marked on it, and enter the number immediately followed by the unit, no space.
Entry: 0.9kA
